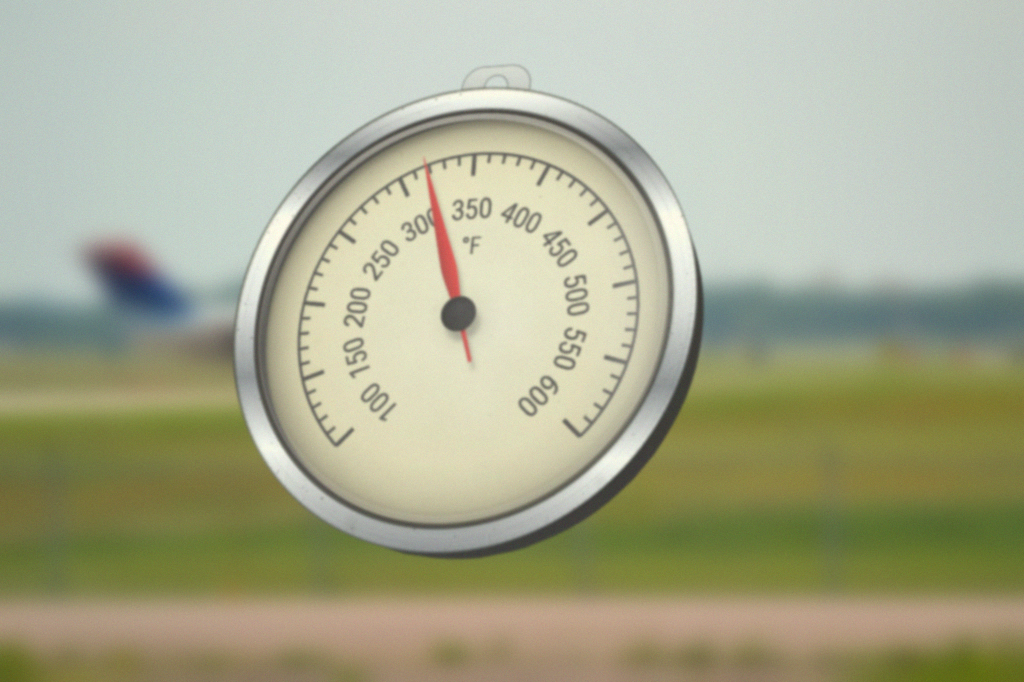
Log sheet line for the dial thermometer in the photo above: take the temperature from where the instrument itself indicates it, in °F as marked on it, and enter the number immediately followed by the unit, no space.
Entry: 320°F
